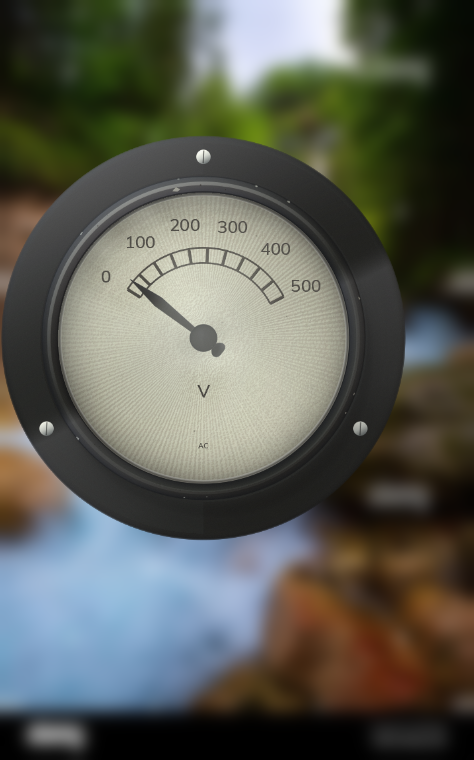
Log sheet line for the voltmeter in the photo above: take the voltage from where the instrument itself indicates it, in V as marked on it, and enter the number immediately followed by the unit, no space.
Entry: 25V
